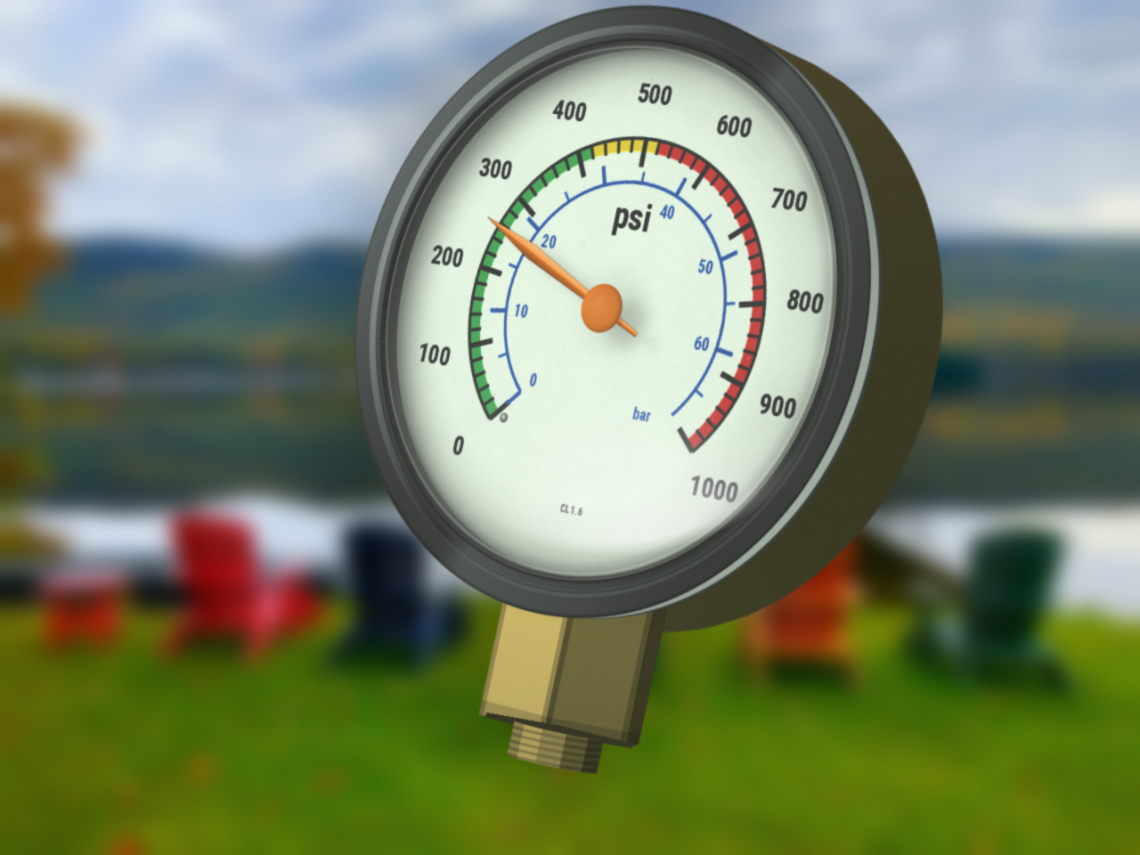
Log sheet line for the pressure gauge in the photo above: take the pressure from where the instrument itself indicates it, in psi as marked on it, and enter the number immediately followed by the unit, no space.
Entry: 260psi
